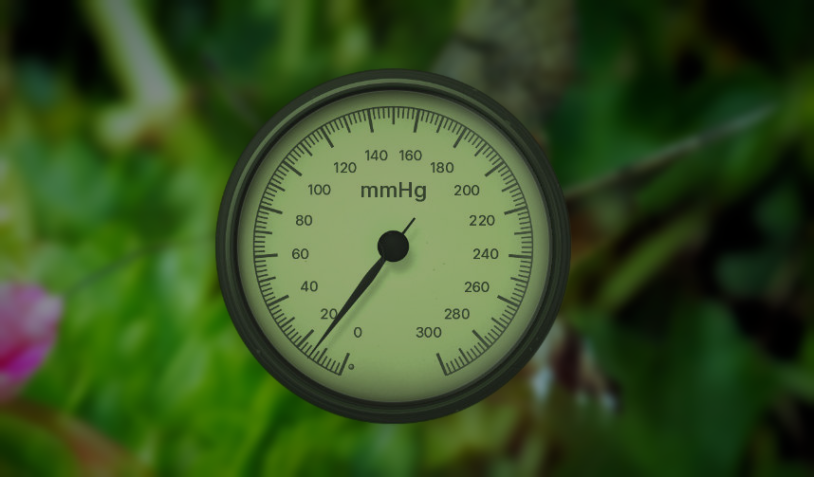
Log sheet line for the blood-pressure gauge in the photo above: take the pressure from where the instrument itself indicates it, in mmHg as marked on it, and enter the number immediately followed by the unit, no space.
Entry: 14mmHg
